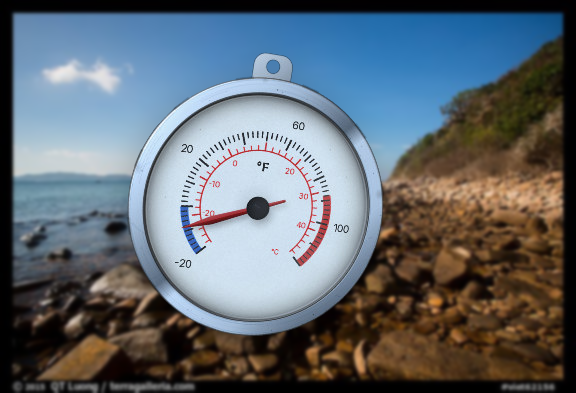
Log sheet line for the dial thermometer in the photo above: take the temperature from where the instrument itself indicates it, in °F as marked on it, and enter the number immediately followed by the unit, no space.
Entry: -8°F
